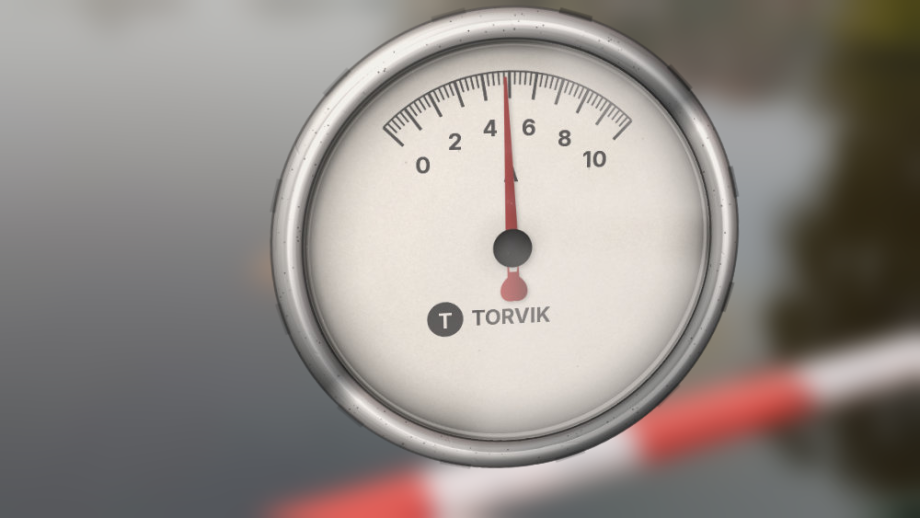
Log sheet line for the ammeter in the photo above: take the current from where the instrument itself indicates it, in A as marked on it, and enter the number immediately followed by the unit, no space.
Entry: 4.8A
